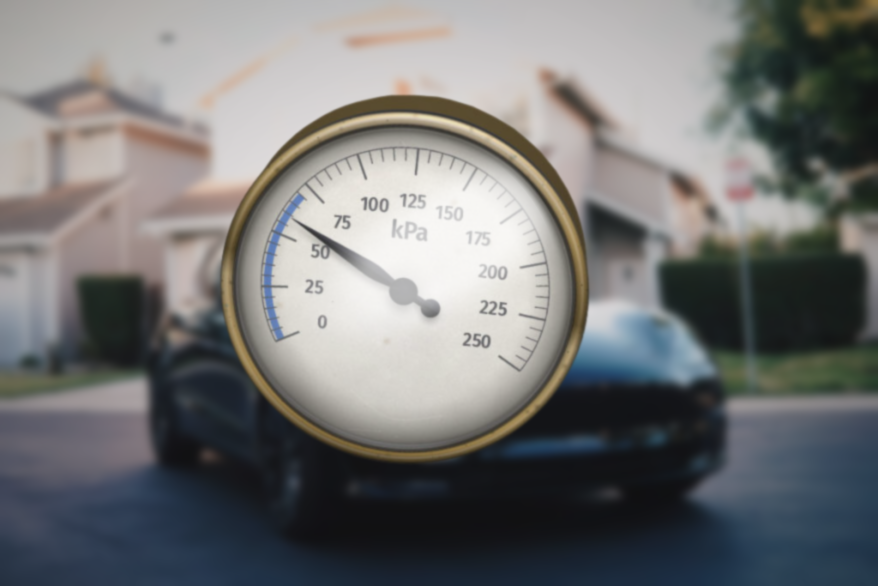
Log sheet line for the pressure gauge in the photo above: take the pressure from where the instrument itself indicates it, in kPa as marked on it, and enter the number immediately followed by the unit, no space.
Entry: 60kPa
